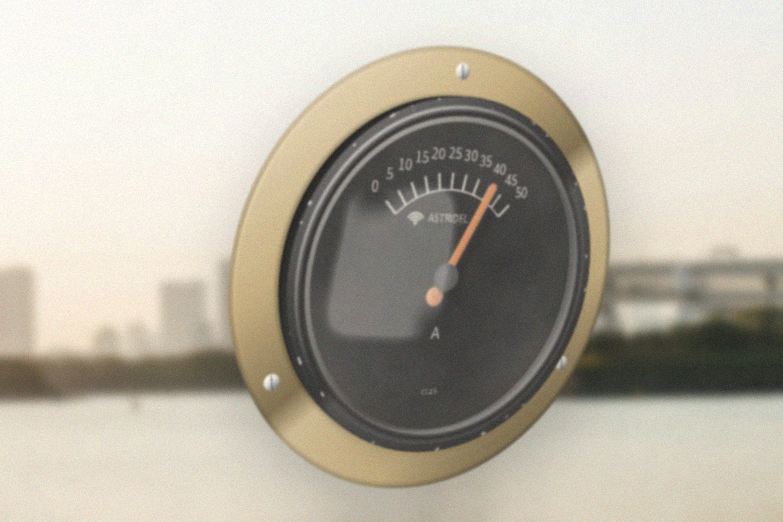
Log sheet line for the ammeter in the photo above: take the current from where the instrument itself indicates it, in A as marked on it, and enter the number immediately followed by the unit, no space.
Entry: 40A
